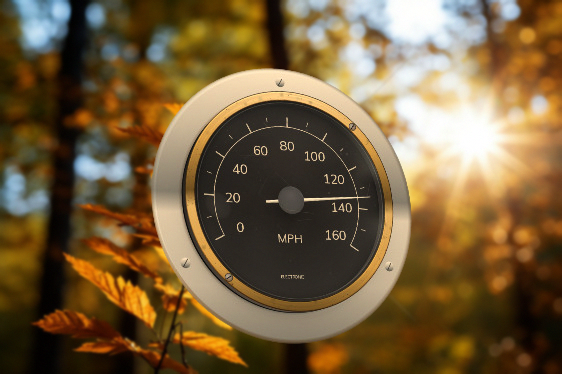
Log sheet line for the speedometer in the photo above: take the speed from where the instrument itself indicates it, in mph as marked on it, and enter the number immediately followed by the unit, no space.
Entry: 135mph
